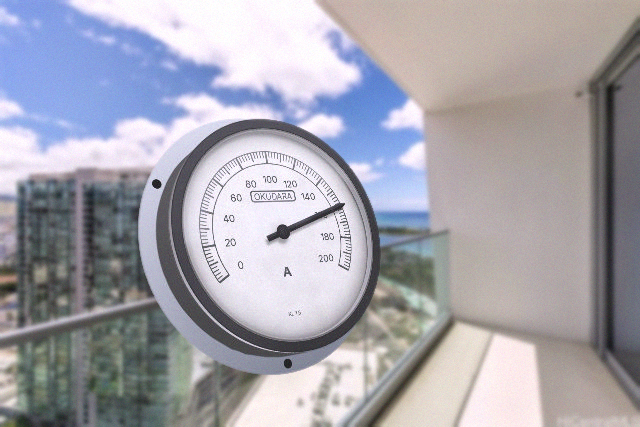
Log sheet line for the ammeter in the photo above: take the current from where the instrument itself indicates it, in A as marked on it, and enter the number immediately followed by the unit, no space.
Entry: 160A
